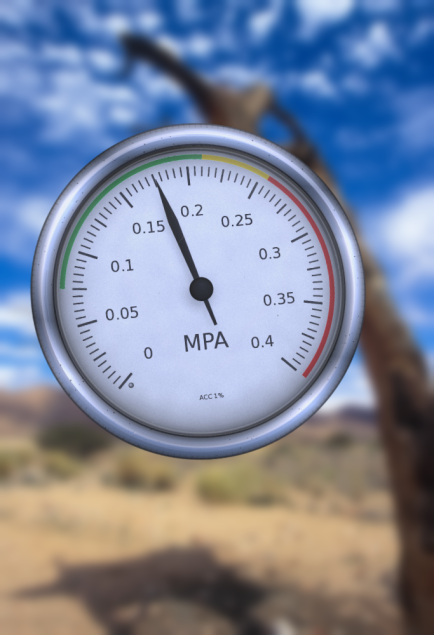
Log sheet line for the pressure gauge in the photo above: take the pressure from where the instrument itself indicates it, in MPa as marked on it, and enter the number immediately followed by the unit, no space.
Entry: 0.175MPa
